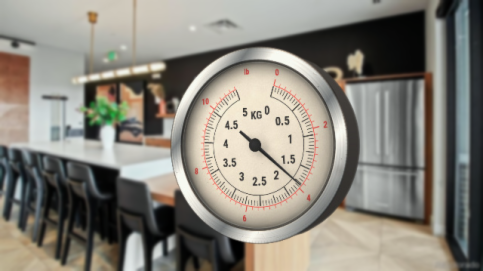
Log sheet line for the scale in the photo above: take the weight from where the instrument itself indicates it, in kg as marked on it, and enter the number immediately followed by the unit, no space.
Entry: 1.75kg
